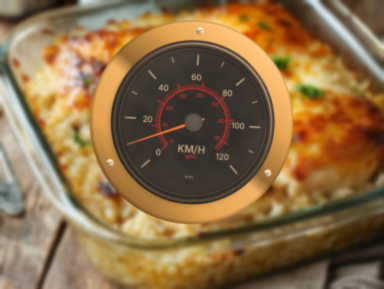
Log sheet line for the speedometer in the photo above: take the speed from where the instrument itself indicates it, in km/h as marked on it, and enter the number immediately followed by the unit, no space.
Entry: 10km/h
